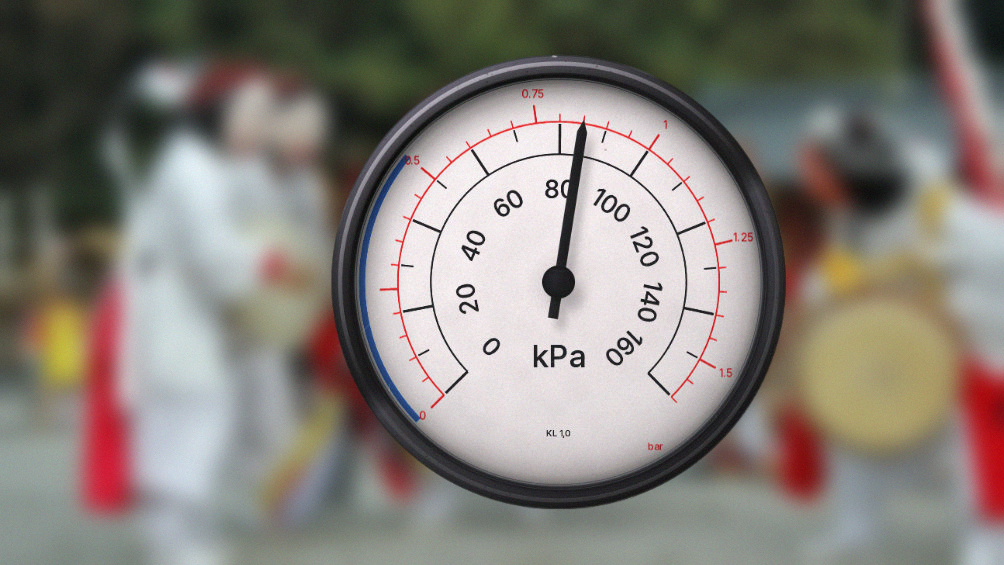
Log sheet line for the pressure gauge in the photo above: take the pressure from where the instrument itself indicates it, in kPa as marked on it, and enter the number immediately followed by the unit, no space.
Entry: 85kPa
